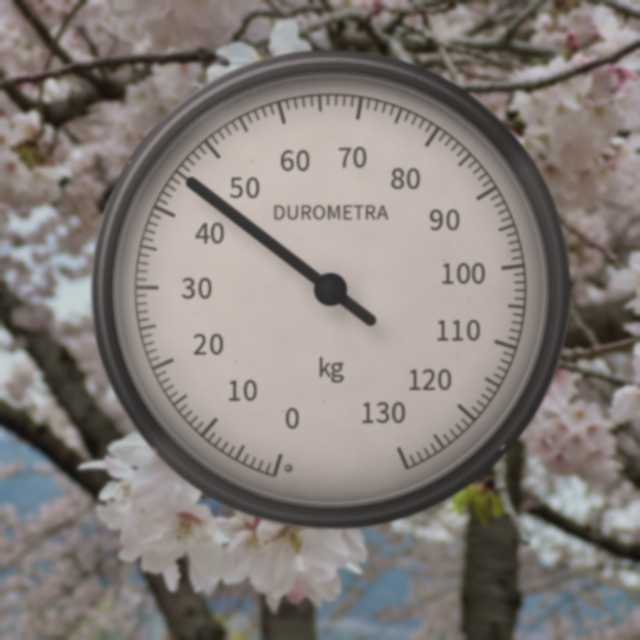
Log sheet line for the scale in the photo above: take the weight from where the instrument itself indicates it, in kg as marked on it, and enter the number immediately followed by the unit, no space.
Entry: 45kg
